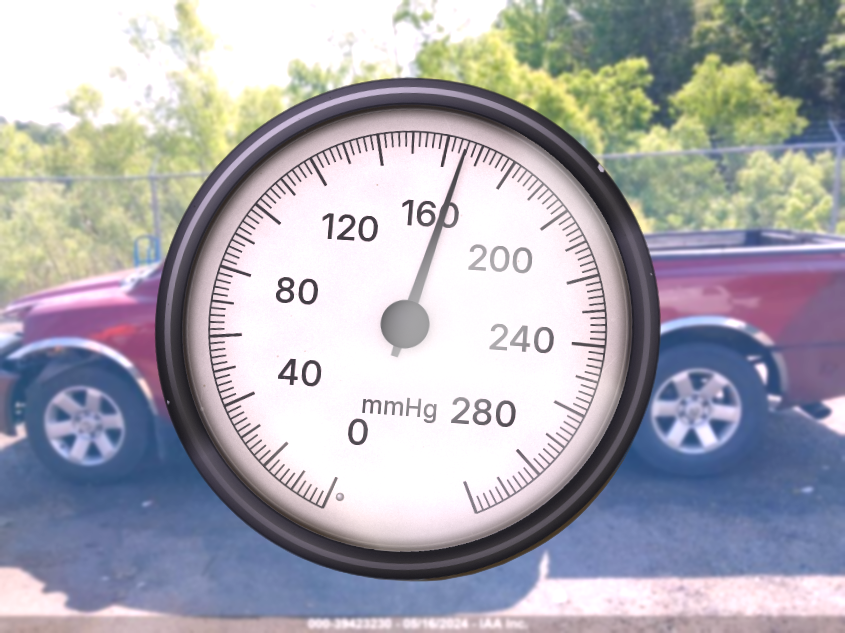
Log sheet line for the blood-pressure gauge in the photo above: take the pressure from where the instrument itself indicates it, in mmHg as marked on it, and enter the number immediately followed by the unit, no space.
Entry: 166mmHg
